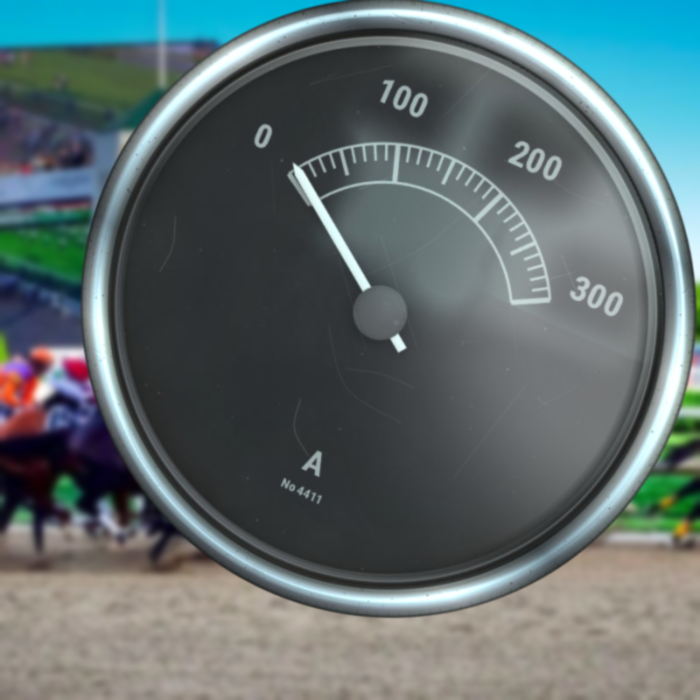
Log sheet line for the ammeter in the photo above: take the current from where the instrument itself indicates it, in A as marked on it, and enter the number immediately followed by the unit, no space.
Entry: 10A
